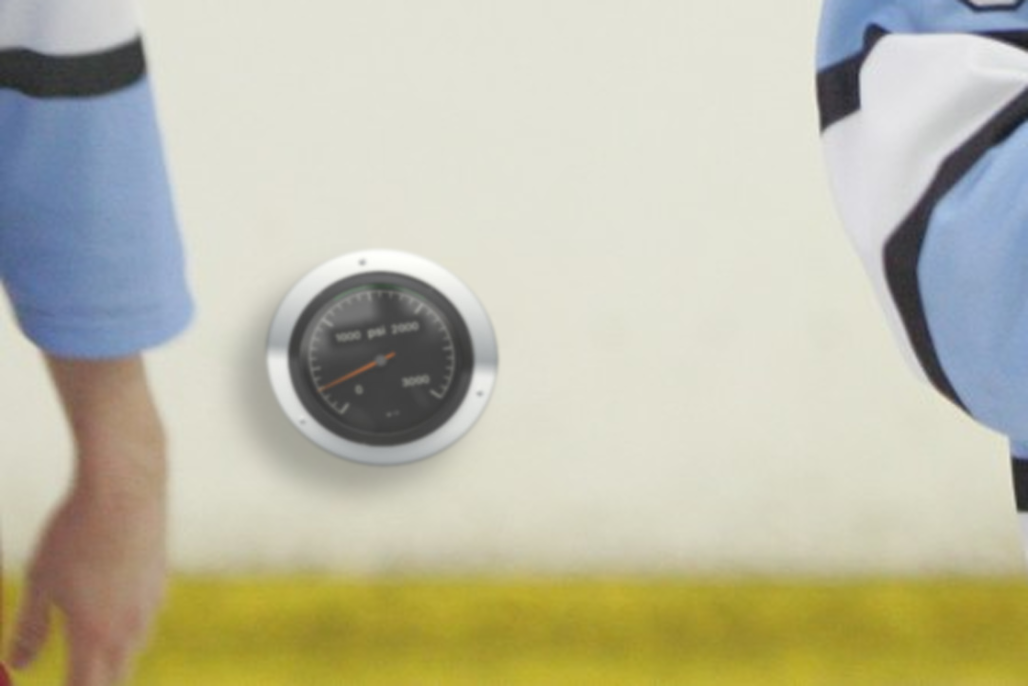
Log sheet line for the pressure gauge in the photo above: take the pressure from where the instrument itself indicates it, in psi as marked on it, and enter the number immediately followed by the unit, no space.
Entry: 300psi
